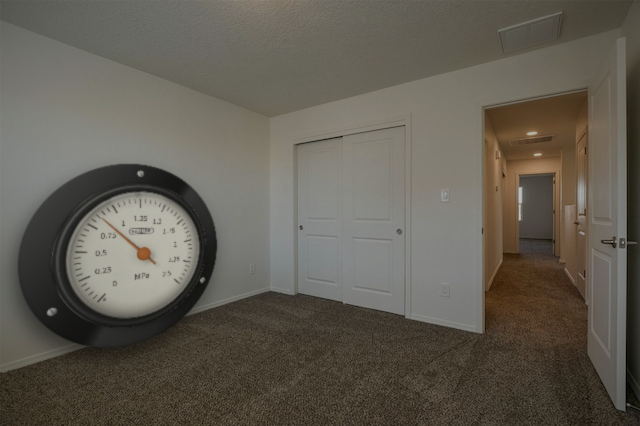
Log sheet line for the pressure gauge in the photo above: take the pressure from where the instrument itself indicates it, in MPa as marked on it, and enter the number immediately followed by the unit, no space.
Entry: 0.85MPa
